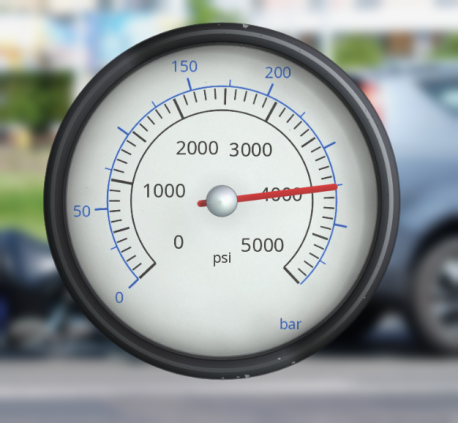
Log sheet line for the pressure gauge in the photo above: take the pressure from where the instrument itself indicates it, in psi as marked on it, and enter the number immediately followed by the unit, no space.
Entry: 4000psi
